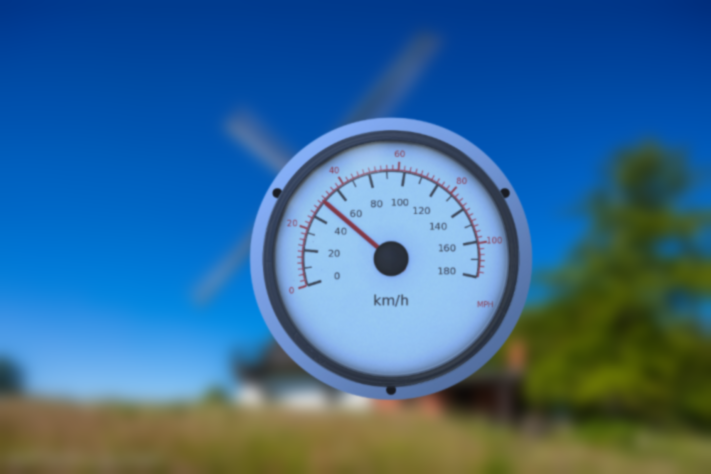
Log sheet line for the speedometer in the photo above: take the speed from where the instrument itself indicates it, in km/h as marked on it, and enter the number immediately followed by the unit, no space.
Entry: 50km/h
